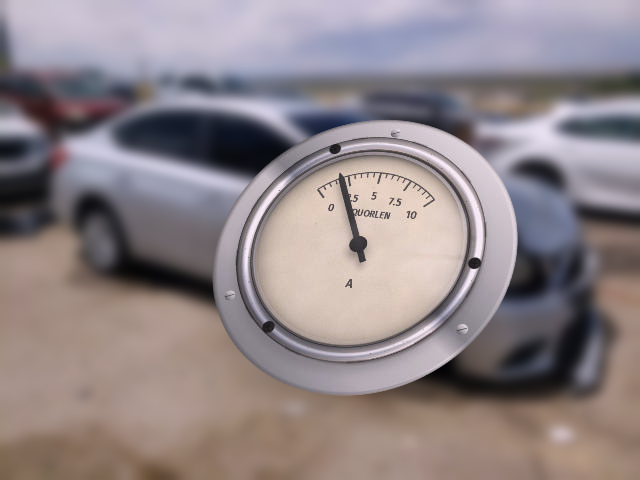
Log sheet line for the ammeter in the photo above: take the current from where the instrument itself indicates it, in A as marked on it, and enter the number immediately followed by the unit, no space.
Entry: 2A
